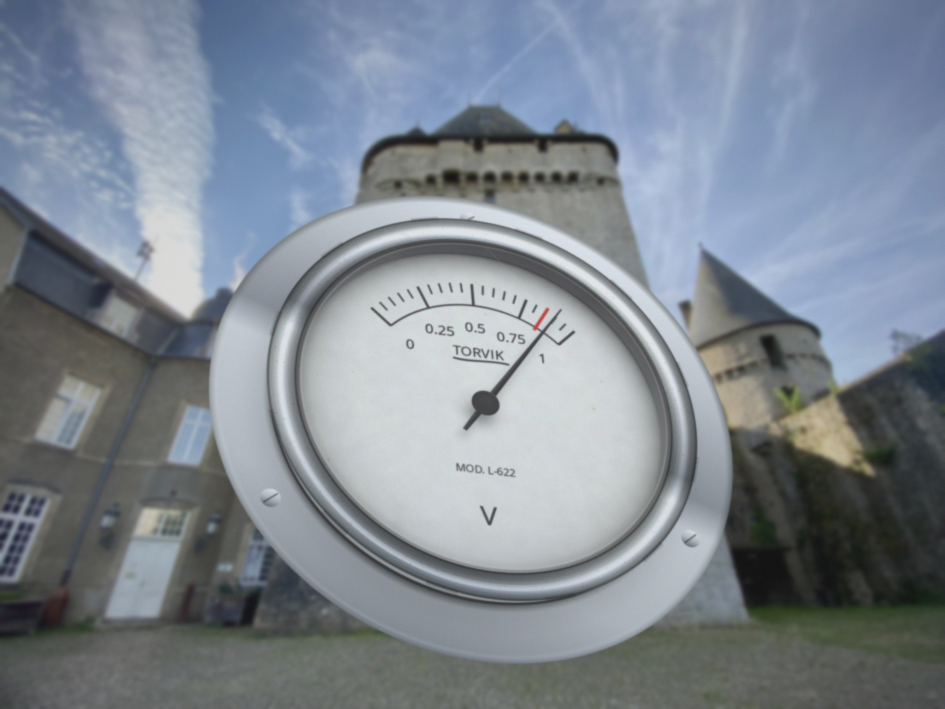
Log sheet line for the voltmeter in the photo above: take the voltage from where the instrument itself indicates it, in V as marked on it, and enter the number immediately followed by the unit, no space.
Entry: 0.9V
